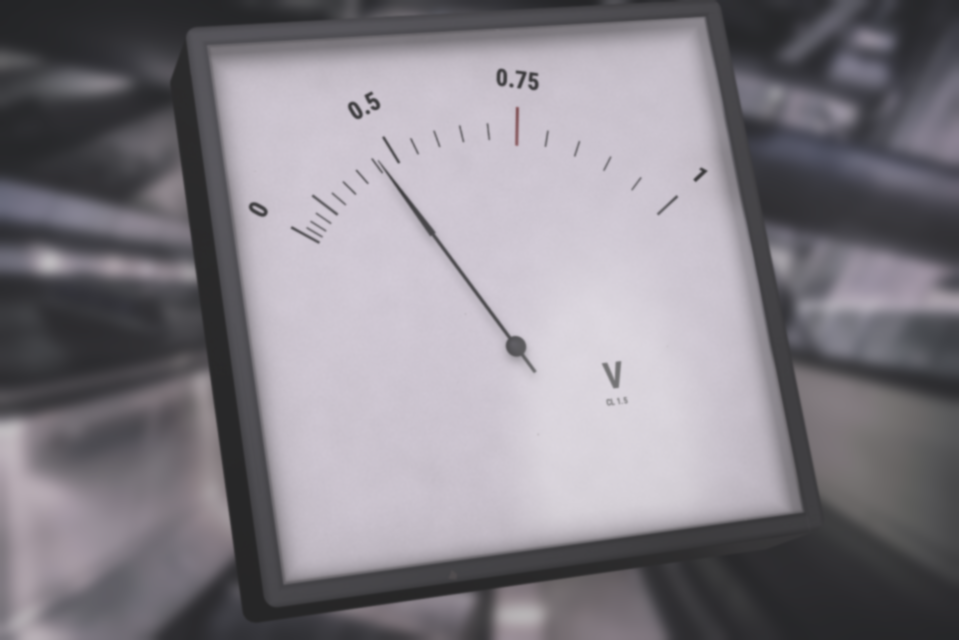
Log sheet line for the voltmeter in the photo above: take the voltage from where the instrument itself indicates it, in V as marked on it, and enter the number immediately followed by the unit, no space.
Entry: 0.45V
